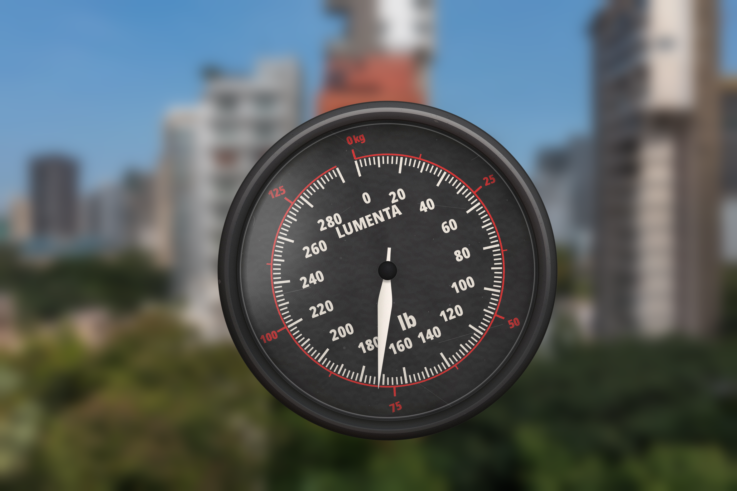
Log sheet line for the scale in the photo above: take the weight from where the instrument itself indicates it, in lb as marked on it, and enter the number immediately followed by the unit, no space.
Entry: 172lb
